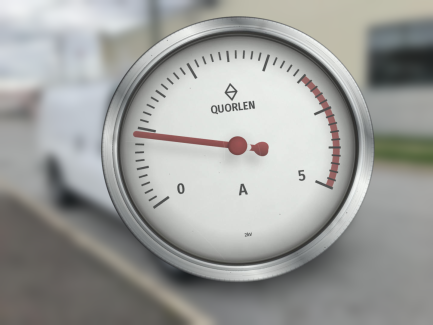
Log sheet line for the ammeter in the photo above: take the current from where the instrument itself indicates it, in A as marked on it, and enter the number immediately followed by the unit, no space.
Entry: 0.9A
